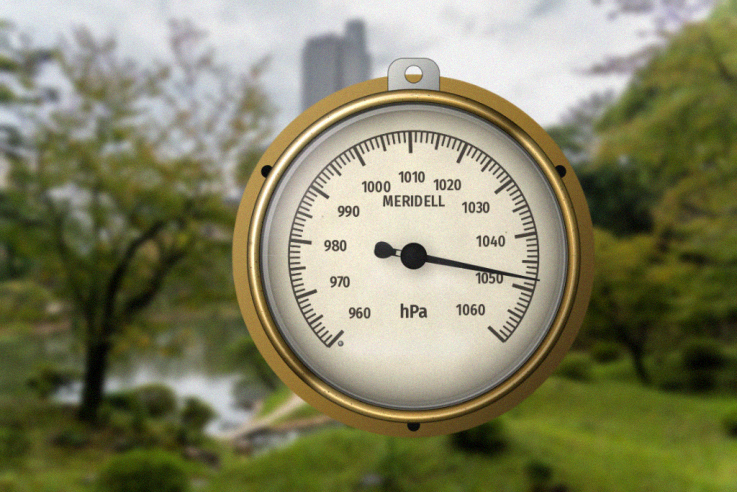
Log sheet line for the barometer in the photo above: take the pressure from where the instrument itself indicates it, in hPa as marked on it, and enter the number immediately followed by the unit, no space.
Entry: 1048hPa
